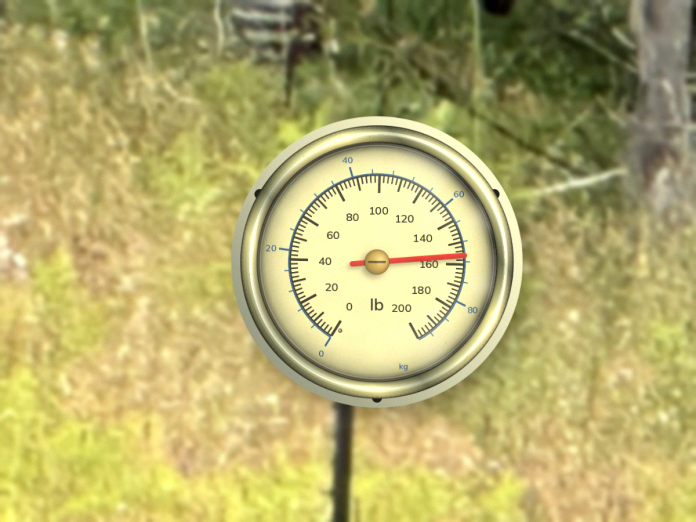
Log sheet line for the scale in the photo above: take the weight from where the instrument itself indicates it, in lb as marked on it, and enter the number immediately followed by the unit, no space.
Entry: 156lb
